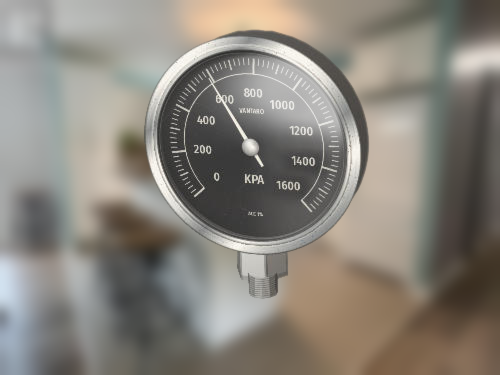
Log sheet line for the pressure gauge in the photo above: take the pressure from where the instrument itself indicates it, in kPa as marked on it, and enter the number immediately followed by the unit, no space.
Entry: 600kPa
